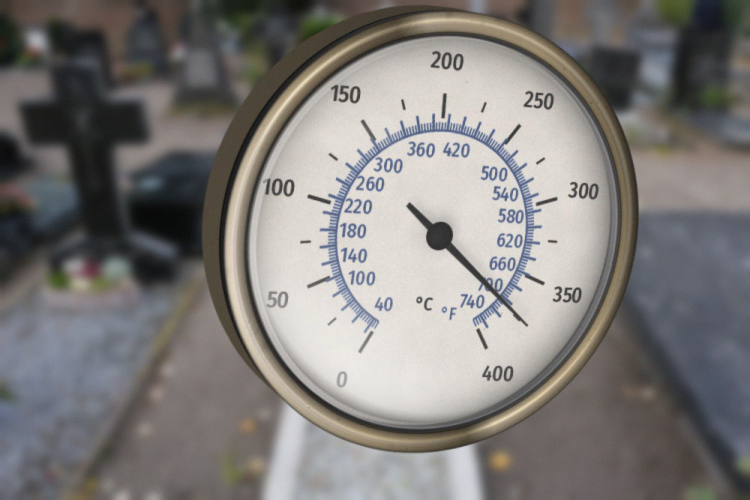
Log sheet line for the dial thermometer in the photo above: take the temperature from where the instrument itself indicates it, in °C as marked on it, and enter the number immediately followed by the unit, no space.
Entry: 375°C
